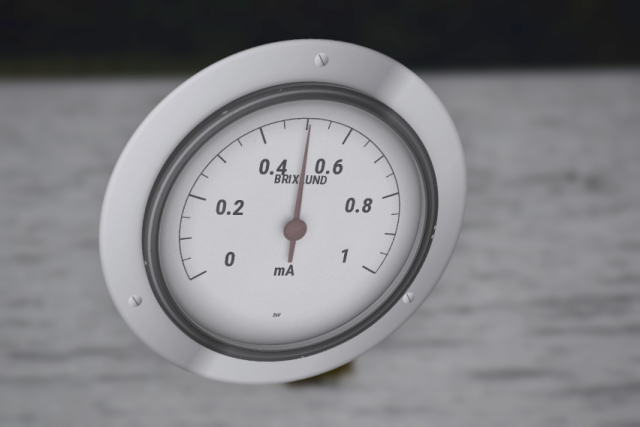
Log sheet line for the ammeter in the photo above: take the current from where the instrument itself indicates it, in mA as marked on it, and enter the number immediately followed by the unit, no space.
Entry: 0.5mA
